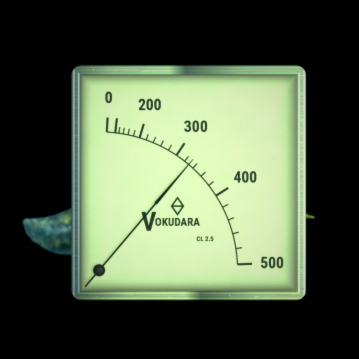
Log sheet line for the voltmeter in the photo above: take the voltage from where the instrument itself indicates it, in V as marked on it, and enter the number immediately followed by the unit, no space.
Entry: 330V
